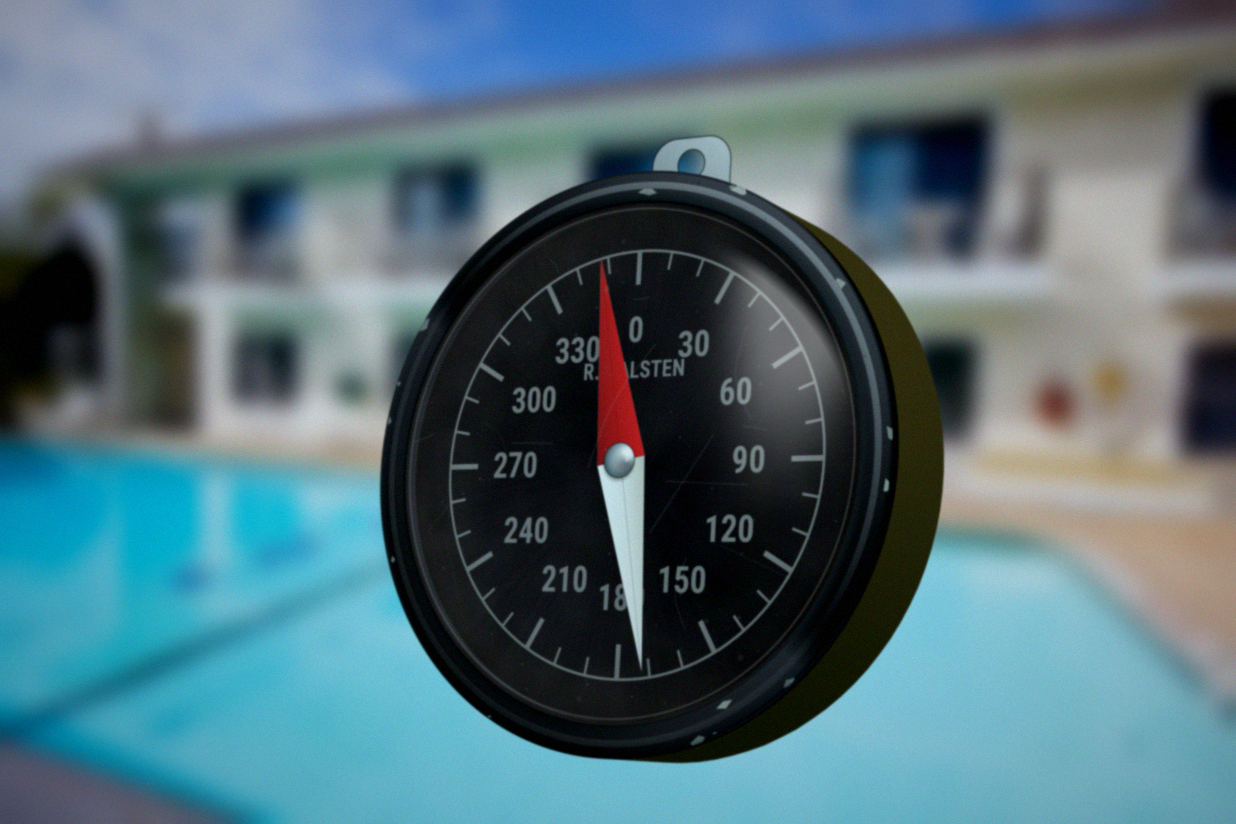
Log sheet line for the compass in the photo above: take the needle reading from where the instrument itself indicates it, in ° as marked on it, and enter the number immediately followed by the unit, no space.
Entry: 350°
